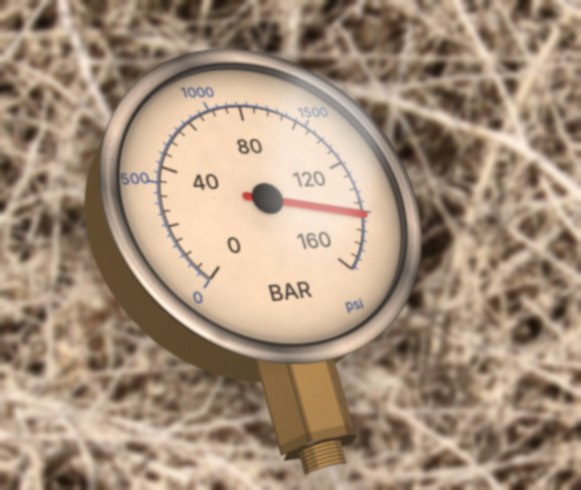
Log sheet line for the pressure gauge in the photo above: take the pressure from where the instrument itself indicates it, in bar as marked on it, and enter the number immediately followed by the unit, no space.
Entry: 140bar
